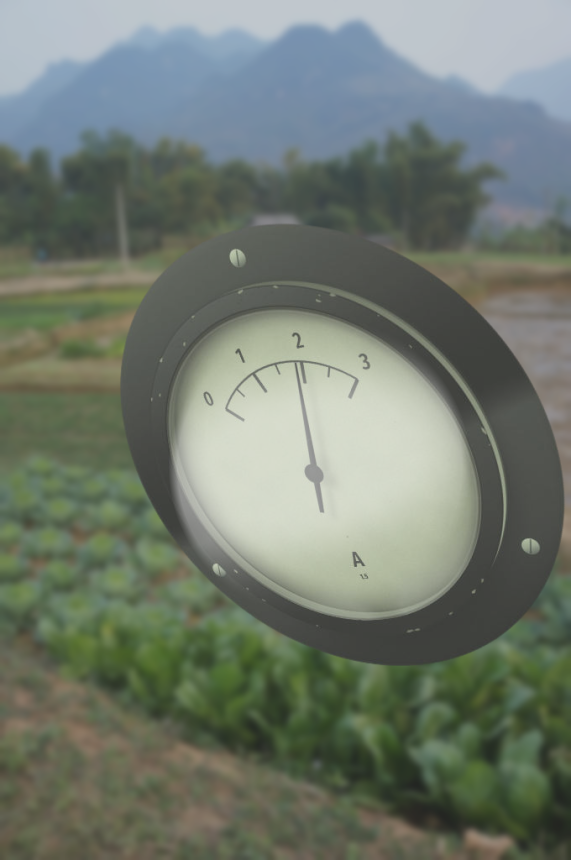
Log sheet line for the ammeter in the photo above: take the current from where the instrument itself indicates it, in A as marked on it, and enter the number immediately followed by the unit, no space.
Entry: 2A
